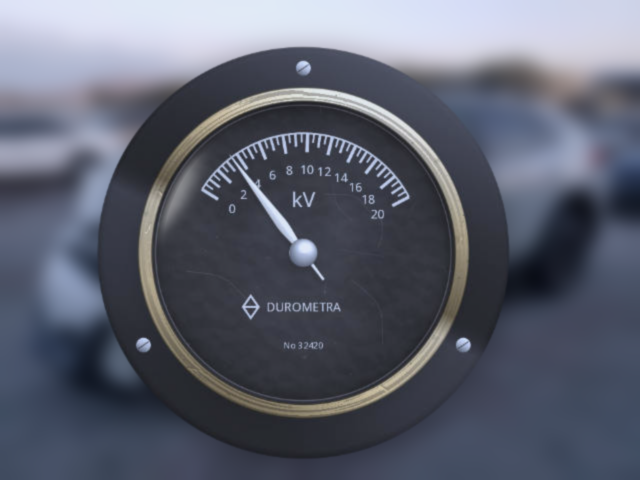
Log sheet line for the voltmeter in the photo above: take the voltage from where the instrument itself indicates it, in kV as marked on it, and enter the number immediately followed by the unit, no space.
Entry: 3.5kV
